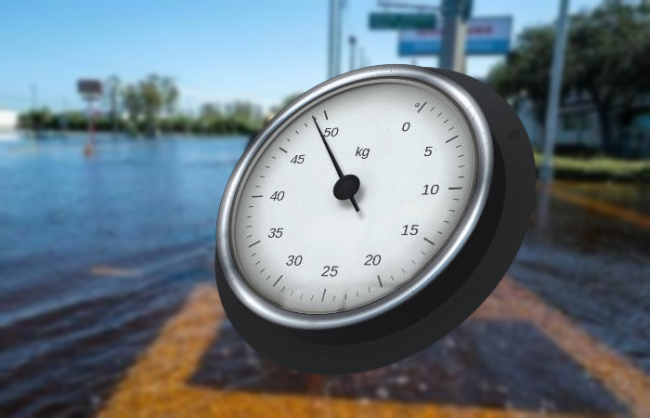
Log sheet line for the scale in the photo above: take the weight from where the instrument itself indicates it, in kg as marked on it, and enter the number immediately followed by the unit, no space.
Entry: 49kg
